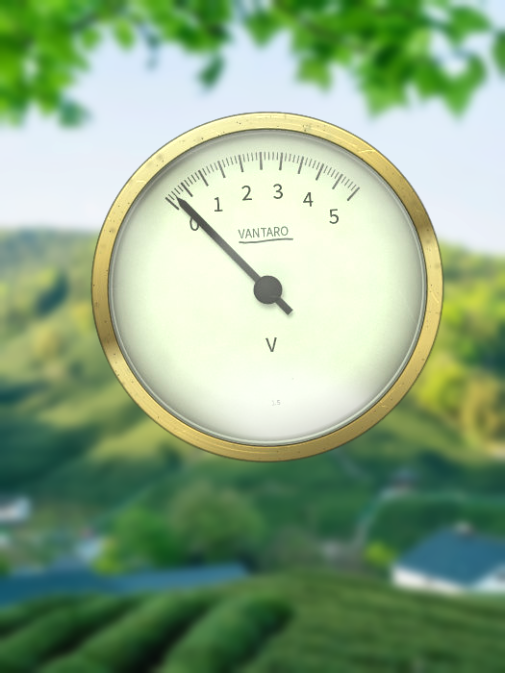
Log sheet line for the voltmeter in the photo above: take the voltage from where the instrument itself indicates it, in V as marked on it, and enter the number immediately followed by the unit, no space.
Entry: 0.2V
